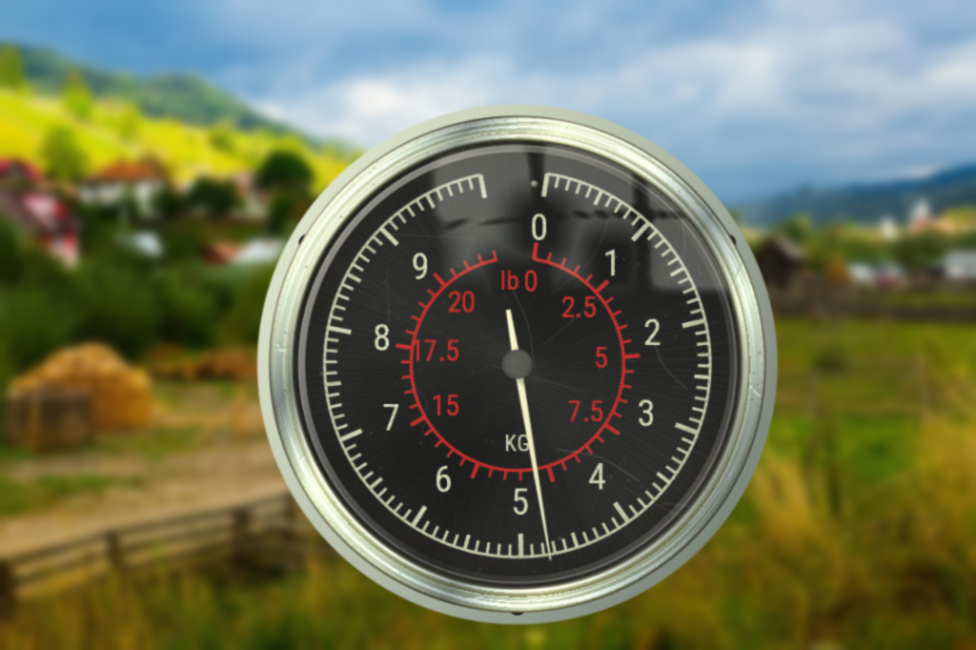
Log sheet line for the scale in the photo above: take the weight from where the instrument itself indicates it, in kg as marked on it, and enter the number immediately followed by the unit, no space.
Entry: 4.75kg
